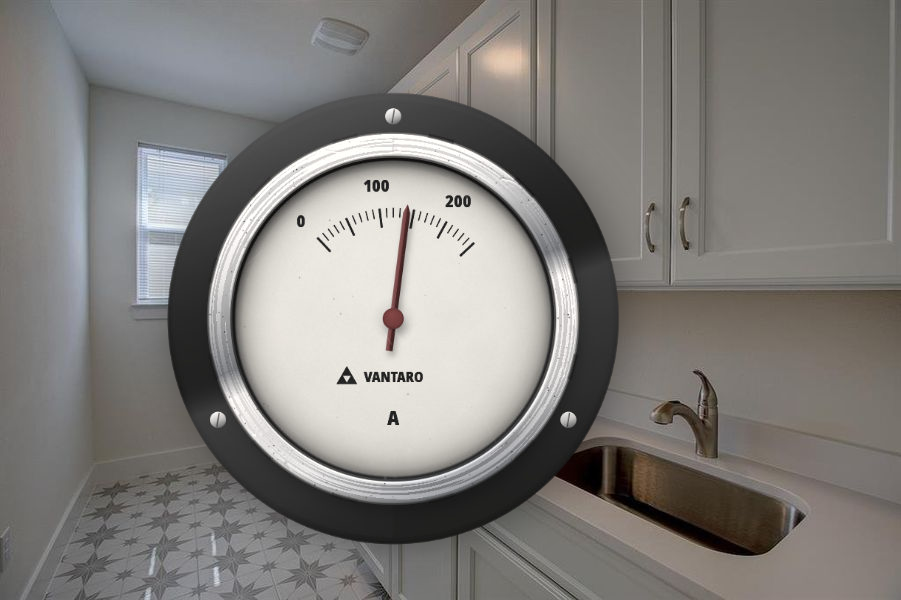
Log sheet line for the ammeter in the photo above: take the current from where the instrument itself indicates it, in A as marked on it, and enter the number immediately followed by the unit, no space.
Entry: 140A
